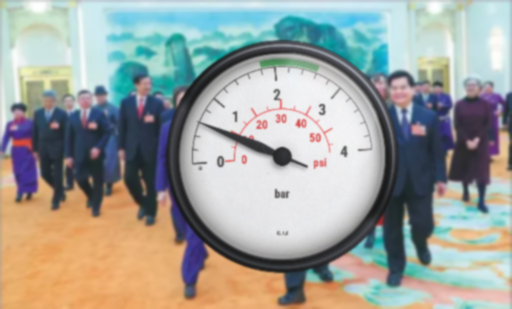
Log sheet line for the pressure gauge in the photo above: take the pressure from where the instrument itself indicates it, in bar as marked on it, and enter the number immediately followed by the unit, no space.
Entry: 0.6bar
